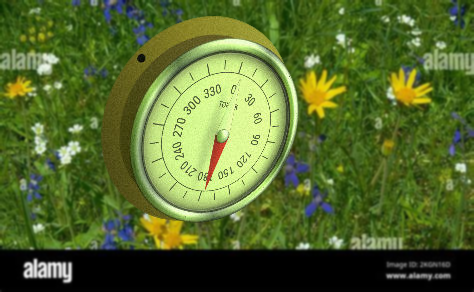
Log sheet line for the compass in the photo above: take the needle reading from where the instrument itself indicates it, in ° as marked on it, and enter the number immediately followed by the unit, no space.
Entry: 180°
